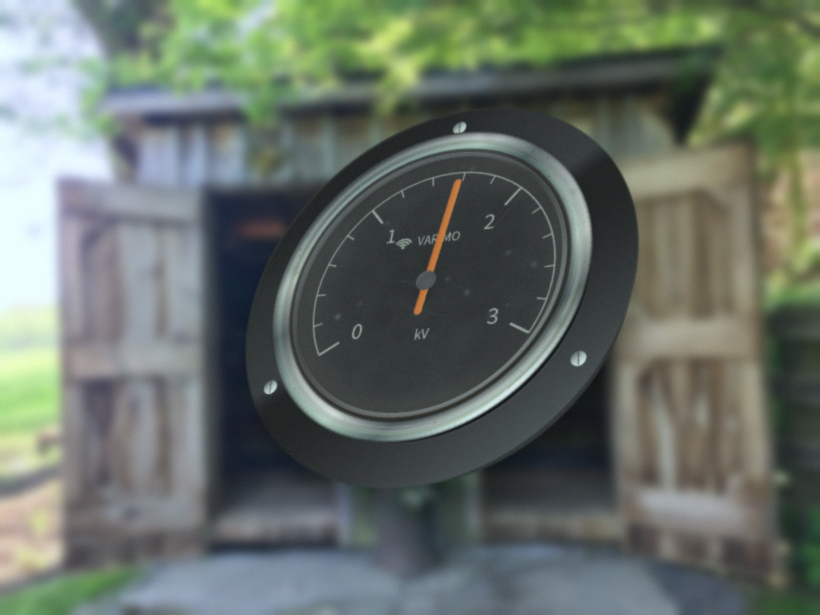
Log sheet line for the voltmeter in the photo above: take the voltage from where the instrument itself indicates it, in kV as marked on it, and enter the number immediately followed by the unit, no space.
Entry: 1.6kV
